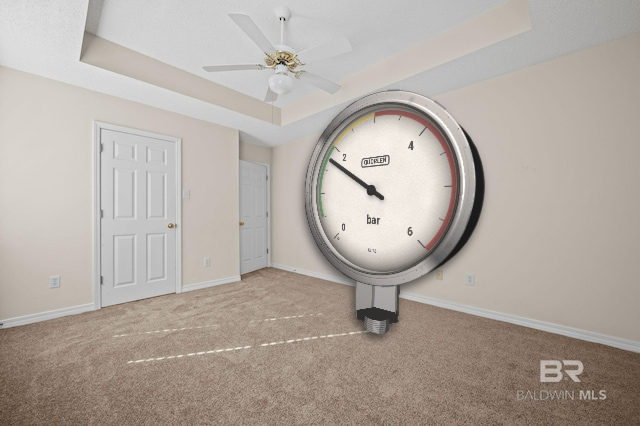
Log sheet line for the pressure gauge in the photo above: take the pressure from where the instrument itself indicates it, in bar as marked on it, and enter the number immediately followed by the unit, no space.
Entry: 1.75bar
